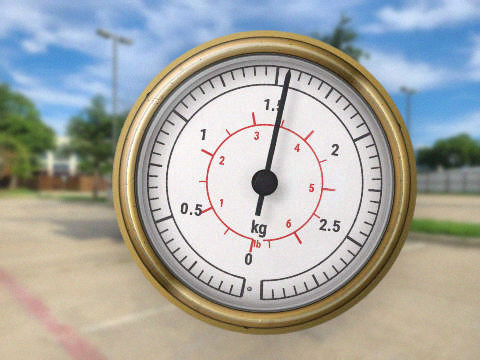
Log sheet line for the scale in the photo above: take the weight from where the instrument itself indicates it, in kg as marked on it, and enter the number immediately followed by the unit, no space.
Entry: 1.55kg
